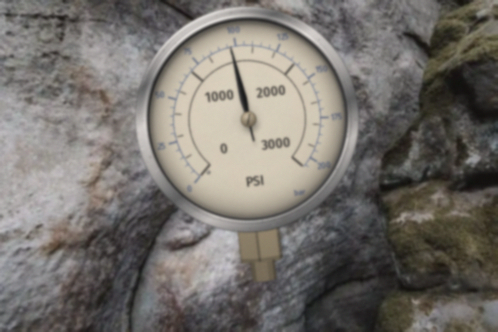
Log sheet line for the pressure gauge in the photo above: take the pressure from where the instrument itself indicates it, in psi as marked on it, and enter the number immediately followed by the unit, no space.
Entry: 1400psi
